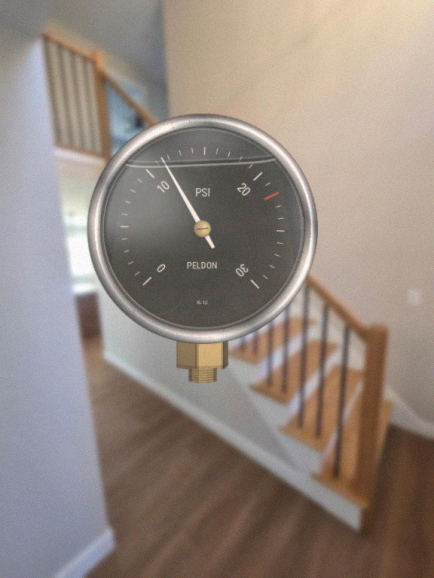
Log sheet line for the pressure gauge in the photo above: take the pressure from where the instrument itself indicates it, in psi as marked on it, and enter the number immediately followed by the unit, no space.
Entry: 11.5psi
